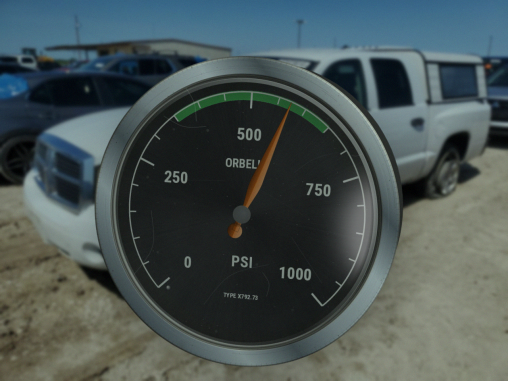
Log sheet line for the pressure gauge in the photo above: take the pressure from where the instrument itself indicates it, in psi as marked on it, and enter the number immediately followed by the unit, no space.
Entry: 575psi
